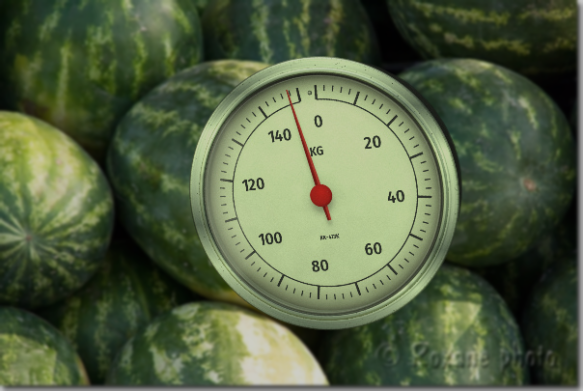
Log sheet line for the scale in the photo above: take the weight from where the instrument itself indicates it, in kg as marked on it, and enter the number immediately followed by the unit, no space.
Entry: 148kg
